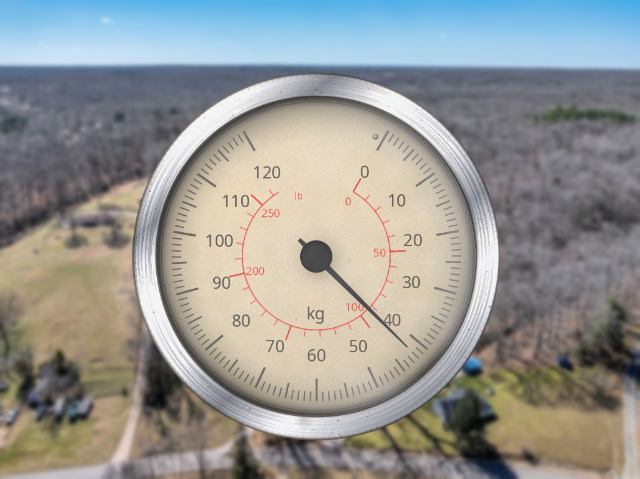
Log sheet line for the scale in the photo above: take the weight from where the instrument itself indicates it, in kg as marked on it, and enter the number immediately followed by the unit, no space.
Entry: 42kg
